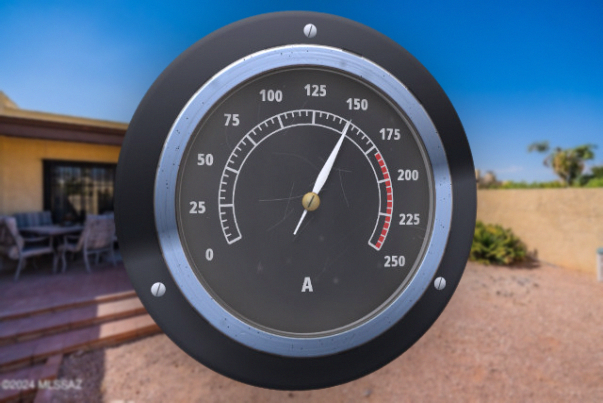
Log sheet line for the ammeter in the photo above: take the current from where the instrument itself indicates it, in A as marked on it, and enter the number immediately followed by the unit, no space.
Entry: 150A
